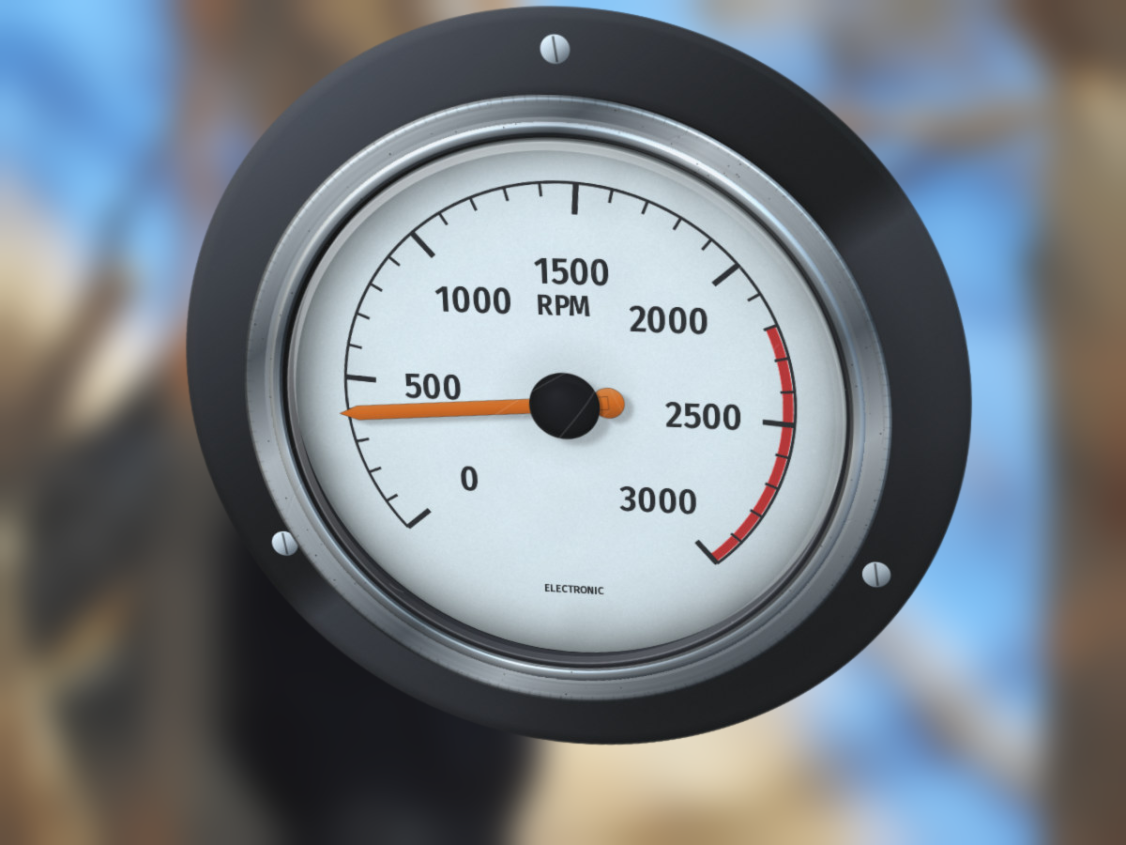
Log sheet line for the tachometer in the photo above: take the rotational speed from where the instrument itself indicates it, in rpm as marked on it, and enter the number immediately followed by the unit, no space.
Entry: 400rpm
